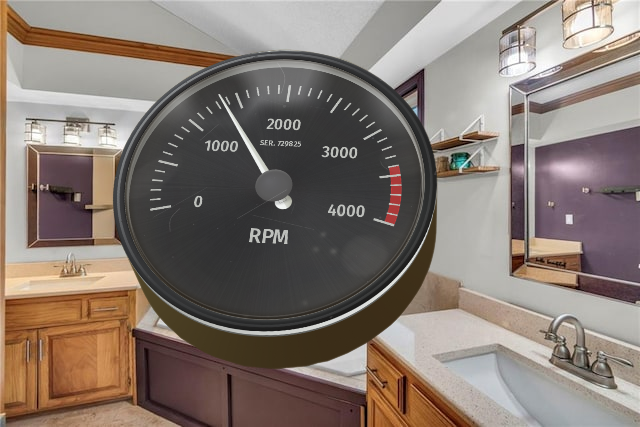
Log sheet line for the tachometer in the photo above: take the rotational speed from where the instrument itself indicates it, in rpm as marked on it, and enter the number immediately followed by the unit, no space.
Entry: 1350rpm
